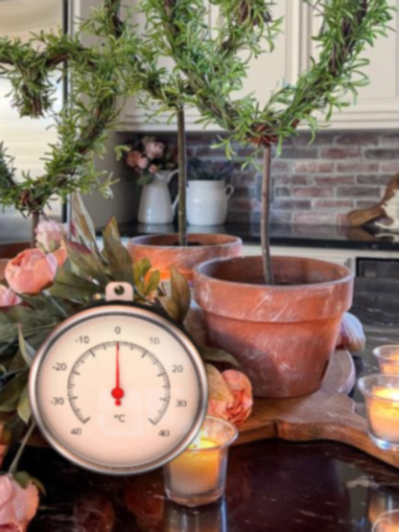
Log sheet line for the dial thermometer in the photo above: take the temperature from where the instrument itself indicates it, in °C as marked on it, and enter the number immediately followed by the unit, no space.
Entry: 0°C
